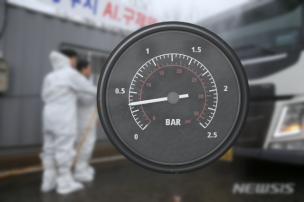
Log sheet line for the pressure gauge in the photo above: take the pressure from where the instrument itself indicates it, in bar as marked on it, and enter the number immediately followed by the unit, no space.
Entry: 0.35bar
